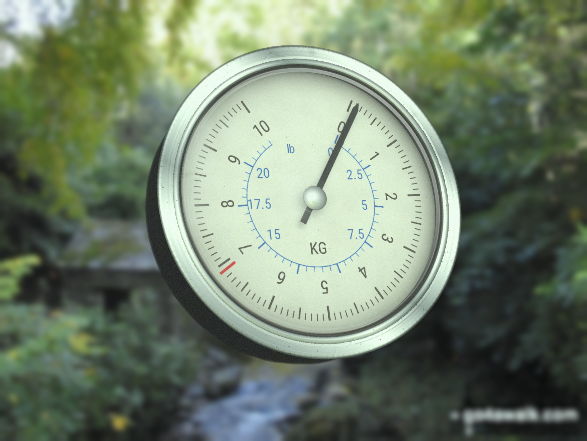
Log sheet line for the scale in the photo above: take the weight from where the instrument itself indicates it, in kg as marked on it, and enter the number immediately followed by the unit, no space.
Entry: 0.1kg
